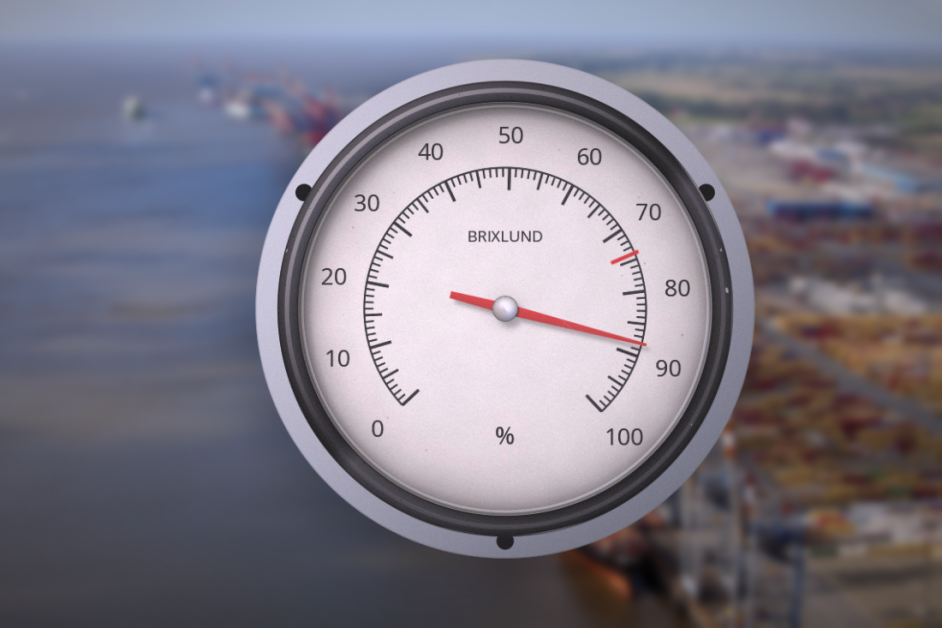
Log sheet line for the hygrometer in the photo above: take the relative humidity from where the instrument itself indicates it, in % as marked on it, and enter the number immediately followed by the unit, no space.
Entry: 88%
